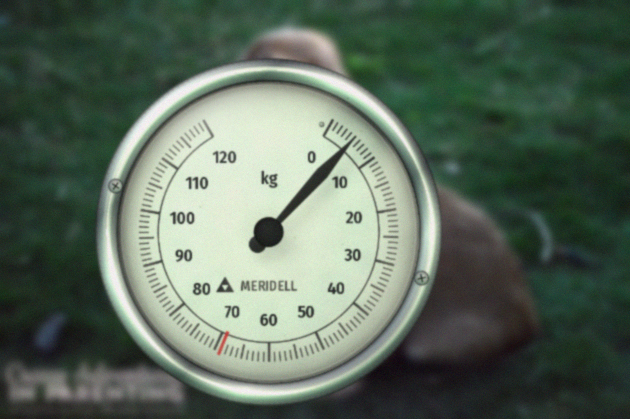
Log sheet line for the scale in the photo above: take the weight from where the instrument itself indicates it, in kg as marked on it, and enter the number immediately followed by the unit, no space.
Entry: 5kg
